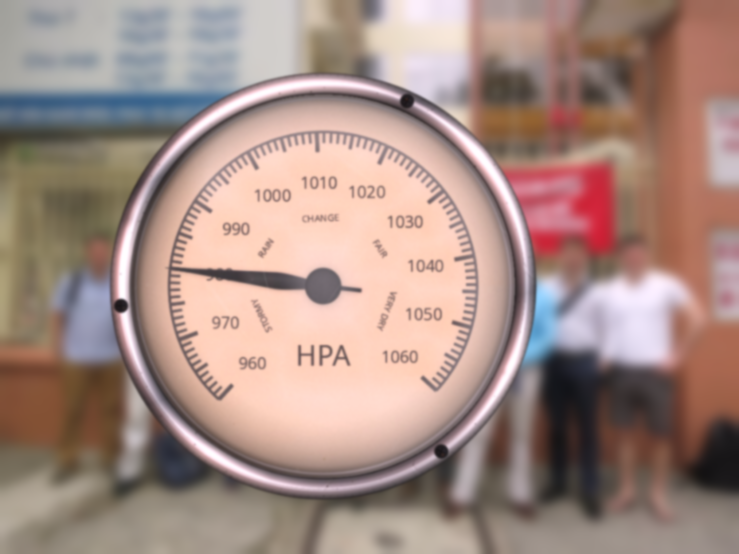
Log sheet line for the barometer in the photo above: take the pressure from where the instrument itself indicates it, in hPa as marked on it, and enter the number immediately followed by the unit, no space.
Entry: 980hPa
